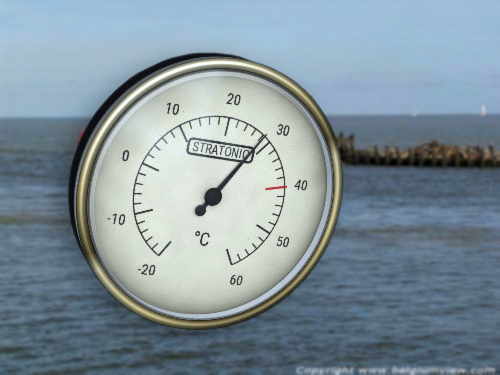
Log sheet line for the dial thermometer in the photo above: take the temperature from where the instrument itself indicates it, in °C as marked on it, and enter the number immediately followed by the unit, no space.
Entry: 28°C
